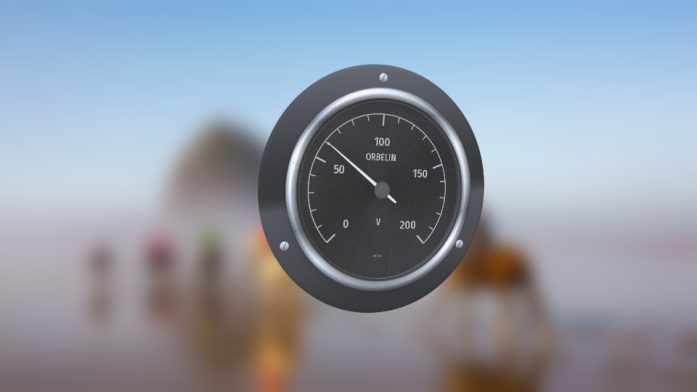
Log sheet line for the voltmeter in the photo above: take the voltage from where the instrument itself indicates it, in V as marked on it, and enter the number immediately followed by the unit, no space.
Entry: 60V
